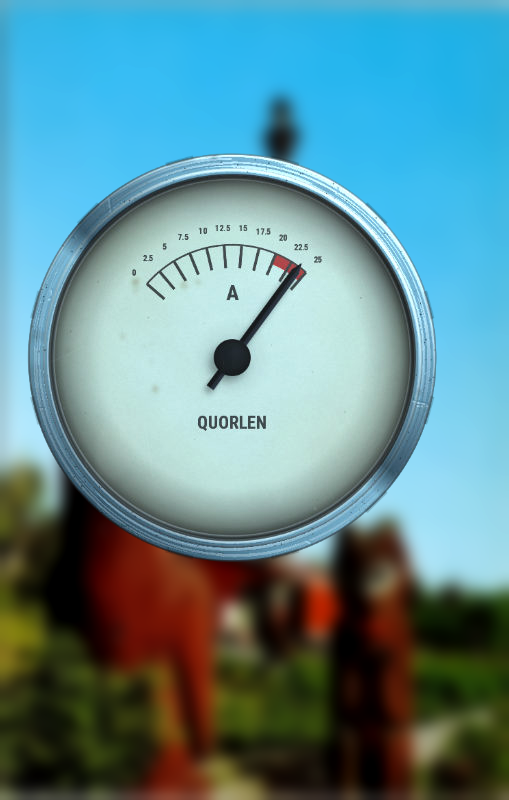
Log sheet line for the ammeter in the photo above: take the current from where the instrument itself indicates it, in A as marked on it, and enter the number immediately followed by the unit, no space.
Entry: 23.75A
